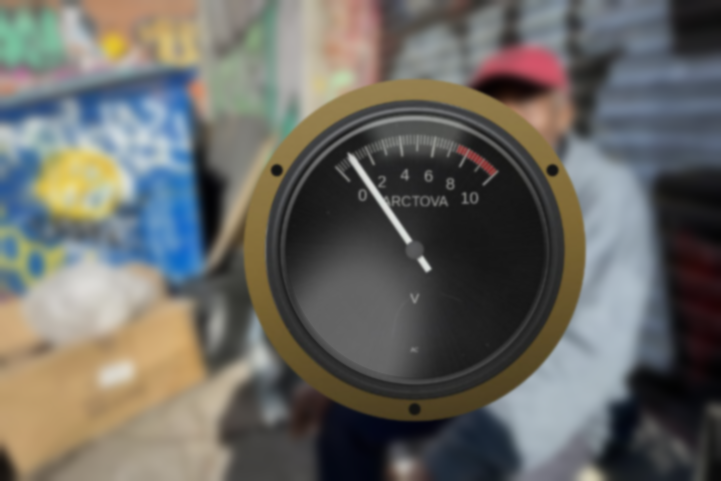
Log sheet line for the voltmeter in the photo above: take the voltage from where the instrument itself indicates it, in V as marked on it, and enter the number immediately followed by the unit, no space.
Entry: 1V
